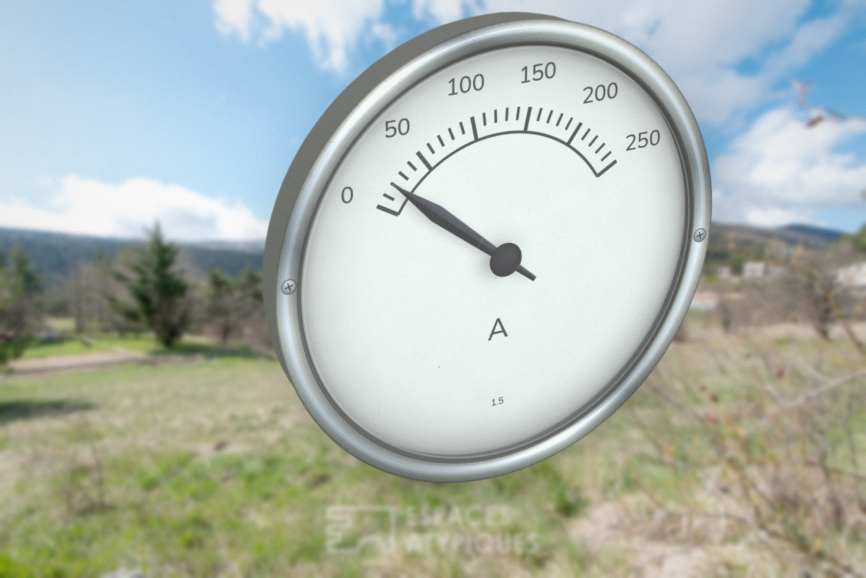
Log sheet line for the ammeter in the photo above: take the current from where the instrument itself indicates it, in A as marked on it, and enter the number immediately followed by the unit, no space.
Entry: 20A
